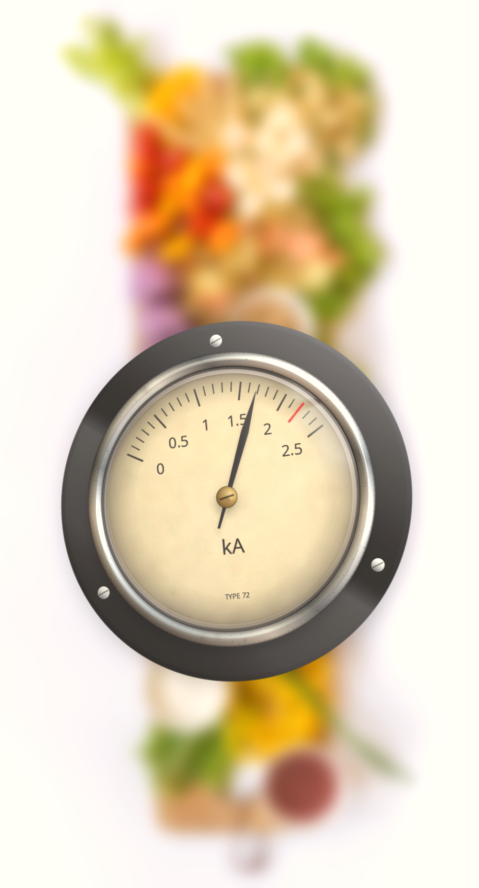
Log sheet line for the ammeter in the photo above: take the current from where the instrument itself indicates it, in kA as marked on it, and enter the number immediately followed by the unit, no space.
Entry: 1.7kA
